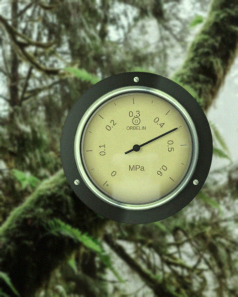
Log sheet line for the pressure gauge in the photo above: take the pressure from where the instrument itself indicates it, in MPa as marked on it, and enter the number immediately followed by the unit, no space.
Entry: 0.45MPa
